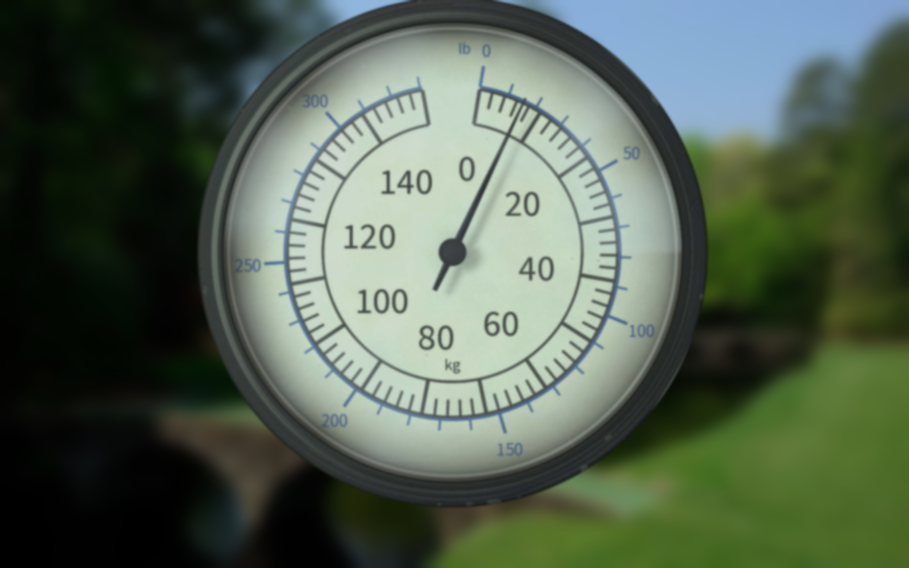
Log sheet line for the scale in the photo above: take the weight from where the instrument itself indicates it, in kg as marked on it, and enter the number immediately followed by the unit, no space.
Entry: 7kg
